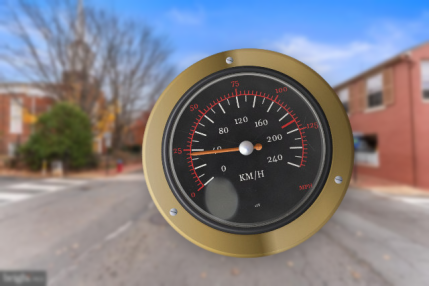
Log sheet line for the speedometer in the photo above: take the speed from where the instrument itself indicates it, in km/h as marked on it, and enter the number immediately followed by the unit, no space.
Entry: 35km/h
